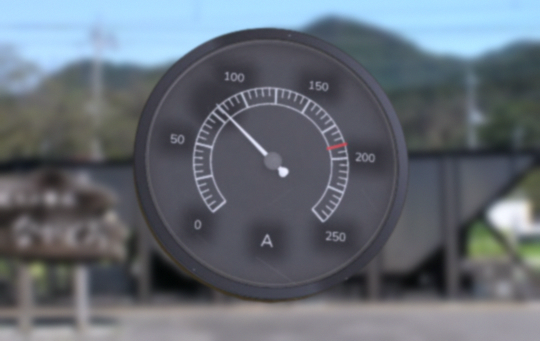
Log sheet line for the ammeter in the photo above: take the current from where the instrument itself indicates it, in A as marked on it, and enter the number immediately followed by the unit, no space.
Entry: 80A
